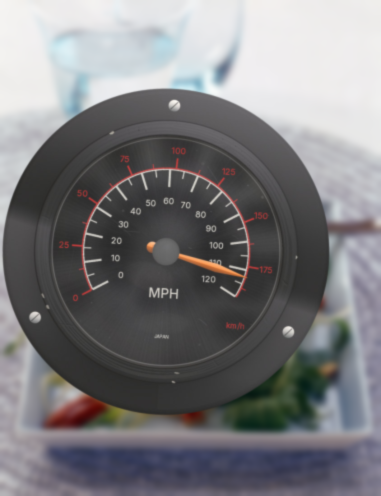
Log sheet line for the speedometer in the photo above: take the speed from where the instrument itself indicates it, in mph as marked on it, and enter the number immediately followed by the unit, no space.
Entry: 112.5mph
